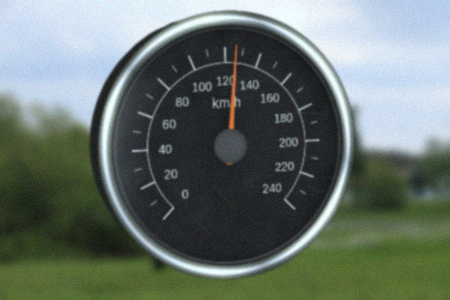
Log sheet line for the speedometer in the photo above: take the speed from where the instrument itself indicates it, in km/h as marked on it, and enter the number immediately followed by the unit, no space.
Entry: 125km/h
